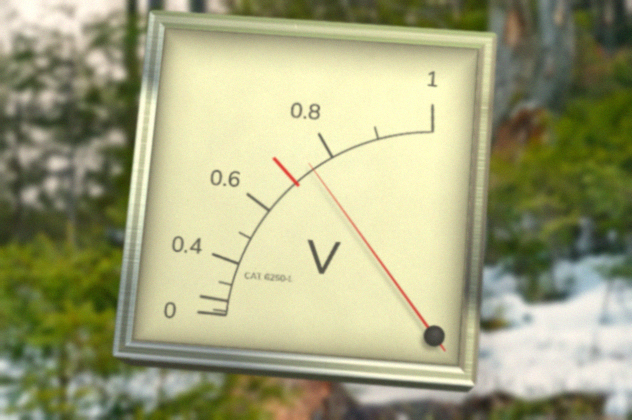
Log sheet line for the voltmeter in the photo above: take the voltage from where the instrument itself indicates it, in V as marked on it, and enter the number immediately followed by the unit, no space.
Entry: 0.75V
